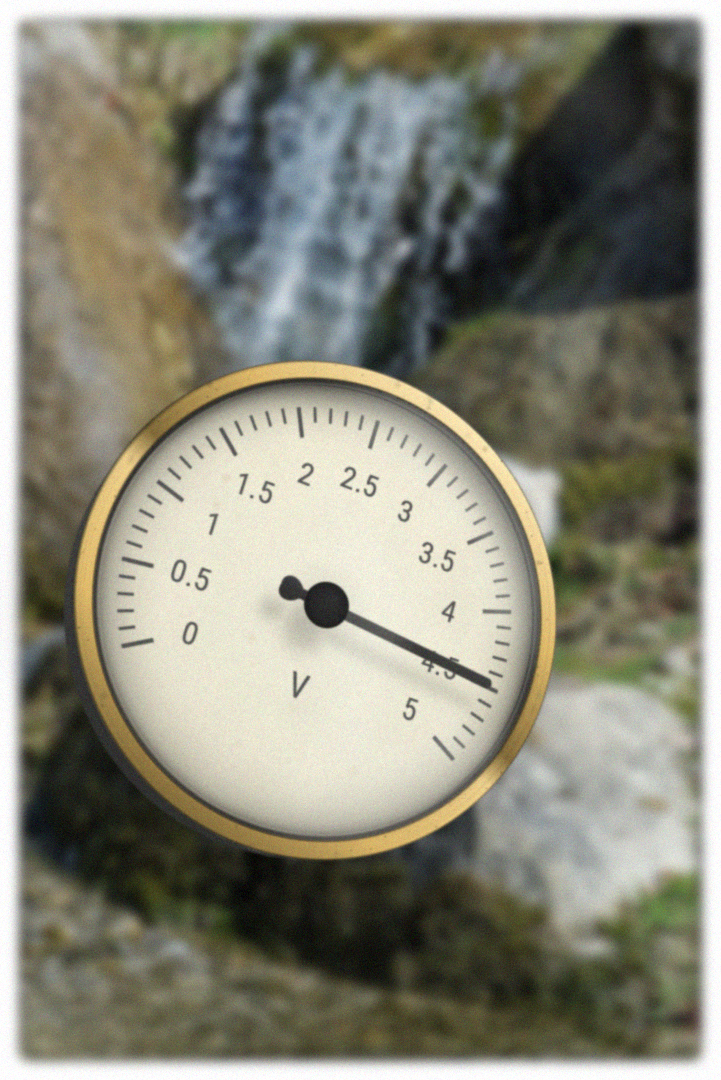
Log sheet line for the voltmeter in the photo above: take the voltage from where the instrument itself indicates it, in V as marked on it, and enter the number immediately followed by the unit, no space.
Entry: 4.5V
